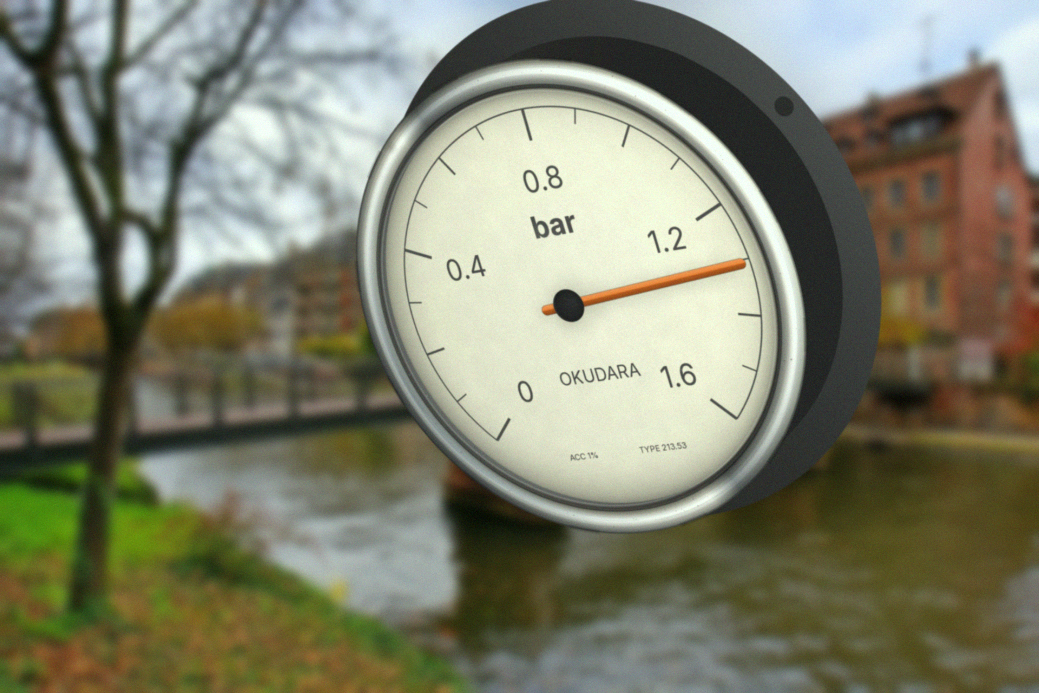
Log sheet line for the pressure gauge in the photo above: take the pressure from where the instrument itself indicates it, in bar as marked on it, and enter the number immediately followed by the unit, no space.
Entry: 1.3bar
